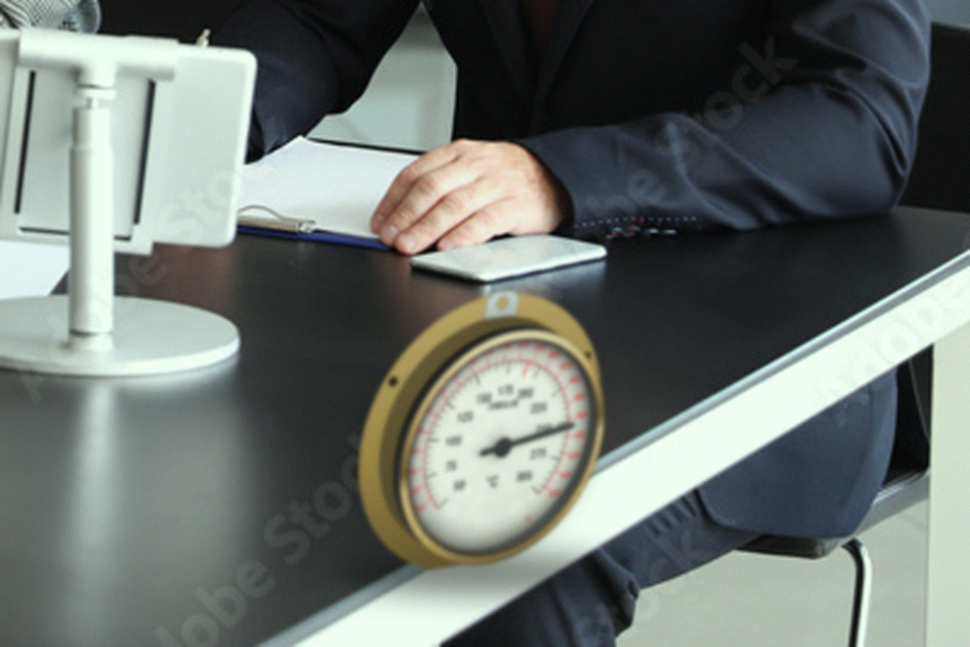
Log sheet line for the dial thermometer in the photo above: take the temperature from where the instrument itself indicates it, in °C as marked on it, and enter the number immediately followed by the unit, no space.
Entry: 250°C
